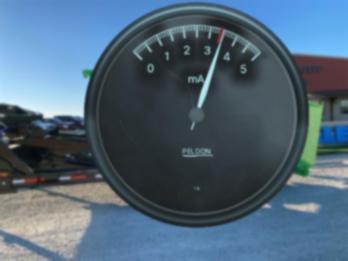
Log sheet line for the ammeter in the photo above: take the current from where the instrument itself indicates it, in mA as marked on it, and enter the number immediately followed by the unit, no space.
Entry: 3.5mA
